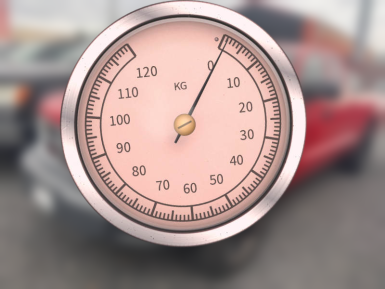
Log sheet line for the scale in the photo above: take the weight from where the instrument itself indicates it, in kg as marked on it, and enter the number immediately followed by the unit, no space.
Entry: 1kg
